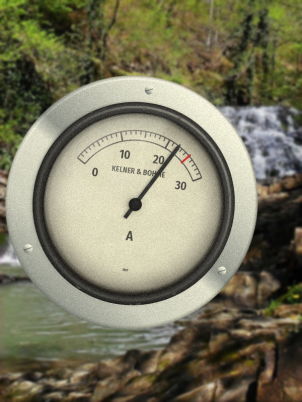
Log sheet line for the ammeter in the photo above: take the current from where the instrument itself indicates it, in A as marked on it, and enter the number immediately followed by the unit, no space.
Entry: 22A
